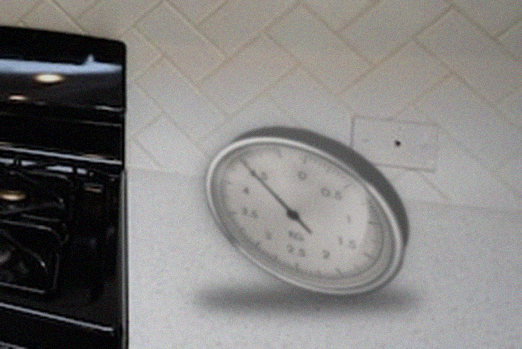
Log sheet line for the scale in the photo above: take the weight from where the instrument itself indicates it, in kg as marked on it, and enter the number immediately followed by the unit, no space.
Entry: 4.5kg
